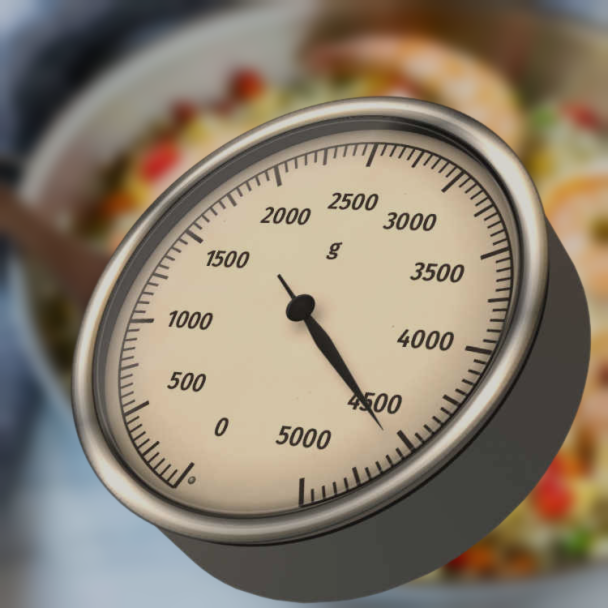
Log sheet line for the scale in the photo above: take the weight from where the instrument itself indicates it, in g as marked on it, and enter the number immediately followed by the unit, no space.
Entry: 4550g
